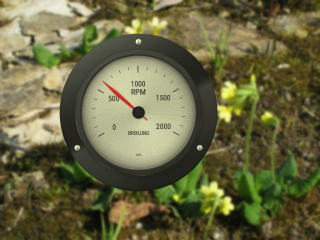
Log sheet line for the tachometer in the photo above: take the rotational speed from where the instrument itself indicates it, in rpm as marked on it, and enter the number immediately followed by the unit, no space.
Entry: 600rpm
